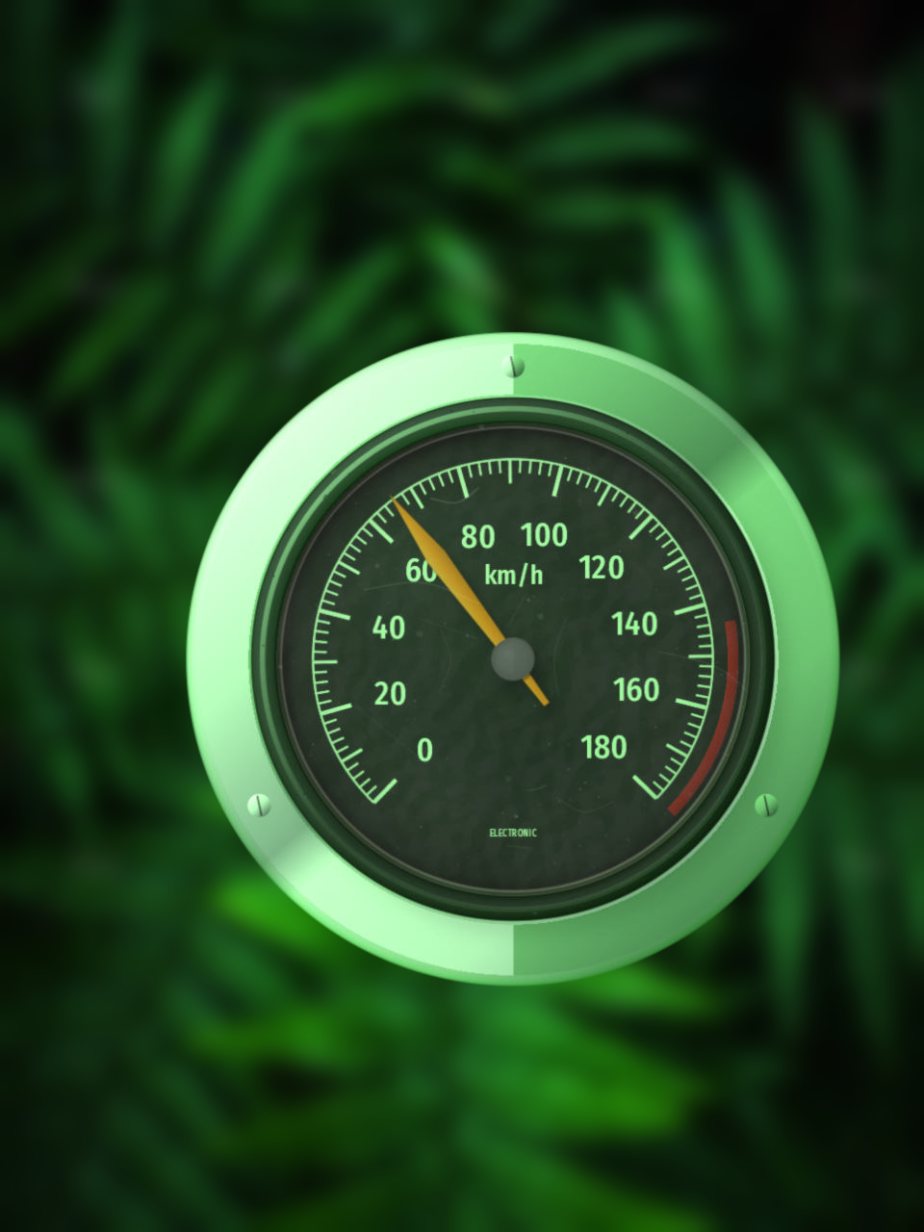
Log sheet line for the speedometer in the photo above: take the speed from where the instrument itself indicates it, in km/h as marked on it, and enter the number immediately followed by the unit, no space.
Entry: 66km/h
